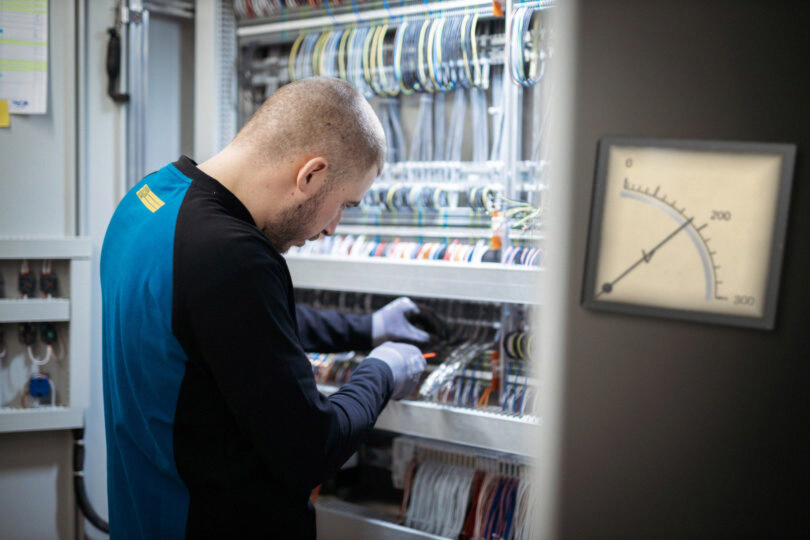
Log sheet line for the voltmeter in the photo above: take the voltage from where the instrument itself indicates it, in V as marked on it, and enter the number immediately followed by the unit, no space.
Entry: 180V
